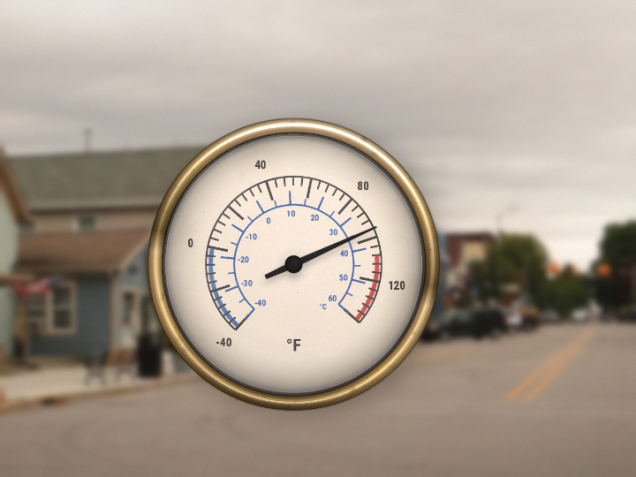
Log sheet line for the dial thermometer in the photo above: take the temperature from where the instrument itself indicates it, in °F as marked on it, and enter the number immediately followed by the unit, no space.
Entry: 96°F
